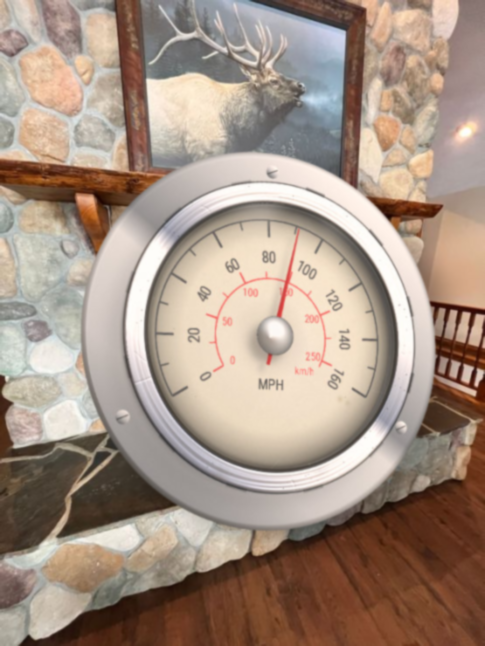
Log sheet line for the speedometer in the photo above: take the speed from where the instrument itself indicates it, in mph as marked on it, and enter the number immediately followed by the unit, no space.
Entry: 90mph
